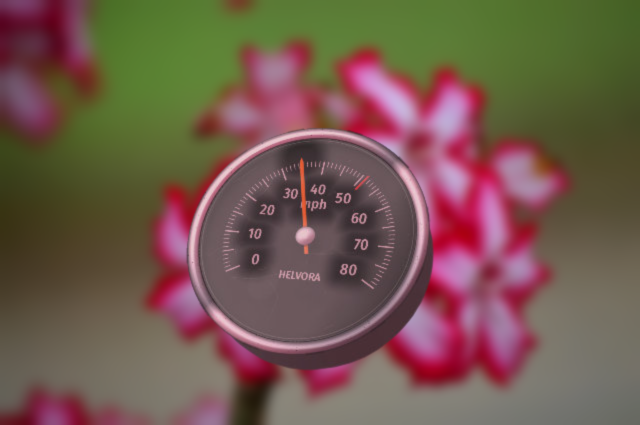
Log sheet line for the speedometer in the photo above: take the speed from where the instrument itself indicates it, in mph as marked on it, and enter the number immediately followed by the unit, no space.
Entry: 35mph
